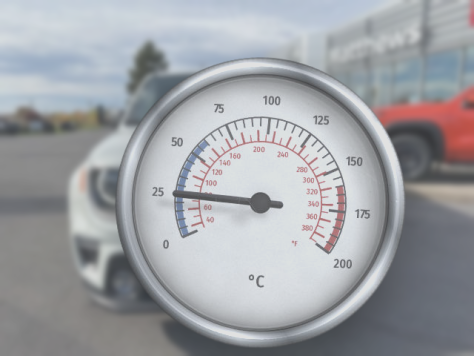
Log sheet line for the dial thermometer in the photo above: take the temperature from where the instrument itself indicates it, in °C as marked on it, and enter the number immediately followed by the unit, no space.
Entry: 25°C
